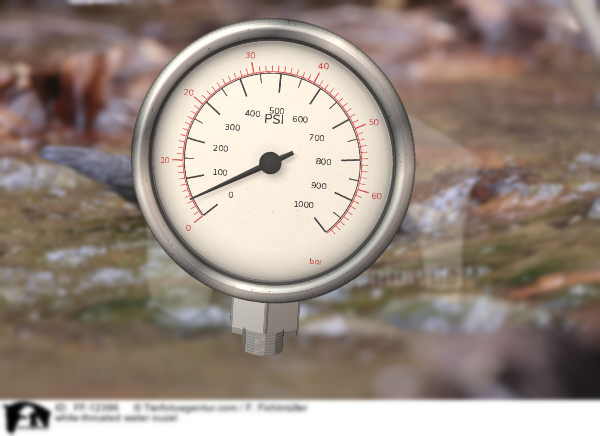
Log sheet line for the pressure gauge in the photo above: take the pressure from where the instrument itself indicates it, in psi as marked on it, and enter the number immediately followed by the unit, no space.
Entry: 50psi
